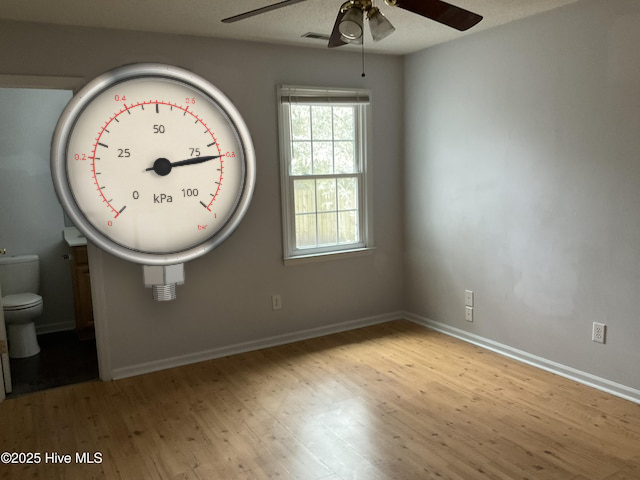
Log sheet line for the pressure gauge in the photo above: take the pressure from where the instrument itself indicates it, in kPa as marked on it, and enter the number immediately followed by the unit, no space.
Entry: 80kPa
